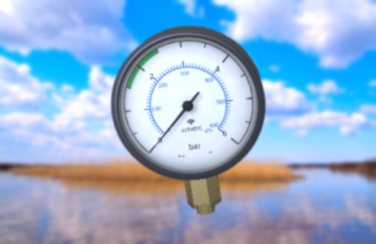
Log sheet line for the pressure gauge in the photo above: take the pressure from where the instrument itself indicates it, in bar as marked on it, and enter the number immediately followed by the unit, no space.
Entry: 0bar
